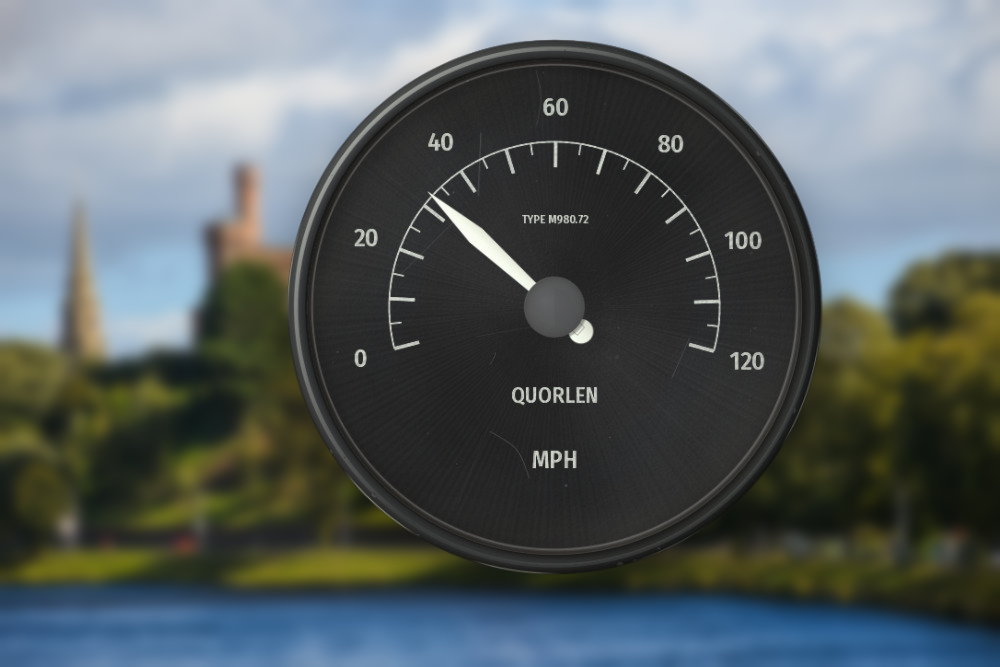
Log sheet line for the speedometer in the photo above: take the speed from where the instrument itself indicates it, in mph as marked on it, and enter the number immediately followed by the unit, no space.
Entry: 32.5mph
